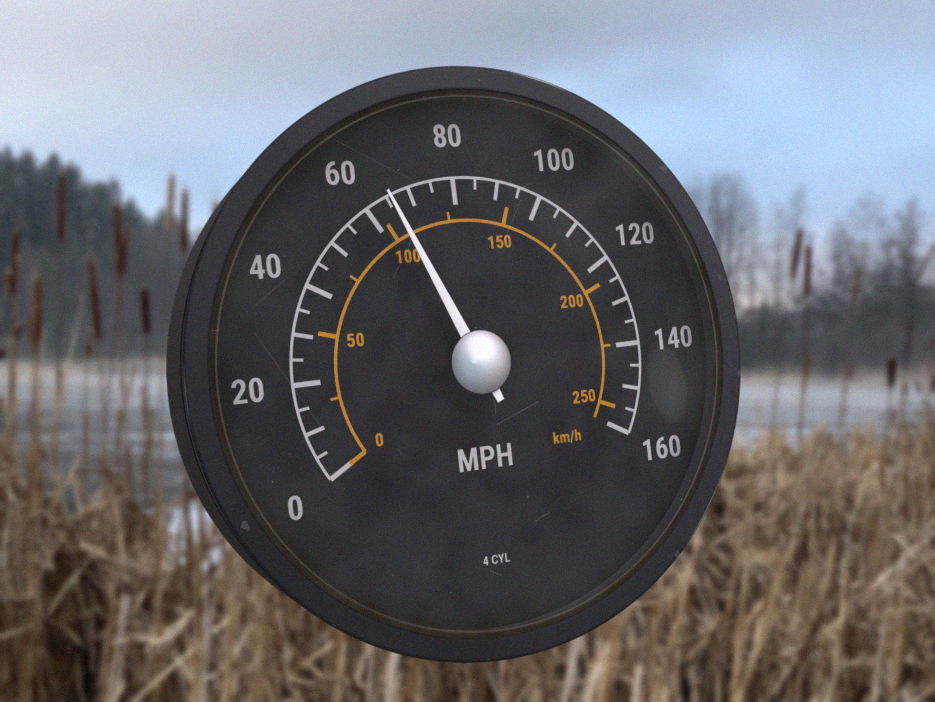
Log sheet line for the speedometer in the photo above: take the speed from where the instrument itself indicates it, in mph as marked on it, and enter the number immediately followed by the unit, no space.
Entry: 65mph
